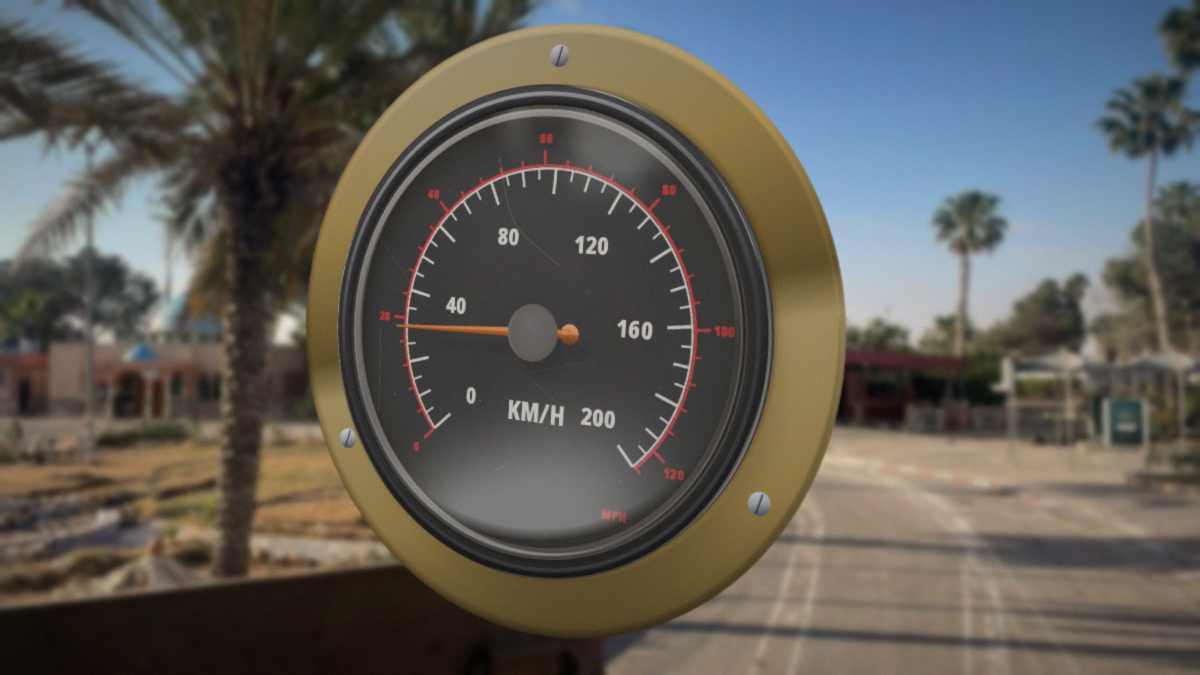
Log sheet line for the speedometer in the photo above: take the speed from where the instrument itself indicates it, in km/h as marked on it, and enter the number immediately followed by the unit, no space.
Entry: 30km/h
